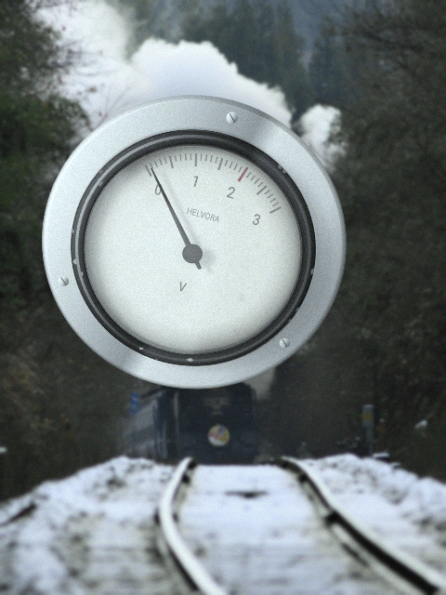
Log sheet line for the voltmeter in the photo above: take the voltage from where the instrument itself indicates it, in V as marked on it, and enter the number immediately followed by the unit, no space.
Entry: 0.1V
